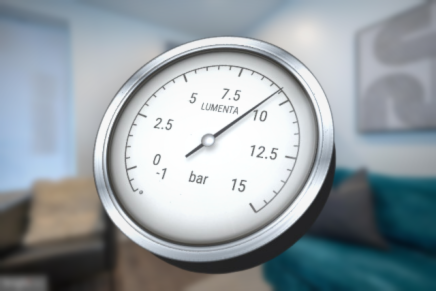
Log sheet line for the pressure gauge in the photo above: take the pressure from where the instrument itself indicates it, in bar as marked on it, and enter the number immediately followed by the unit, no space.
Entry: 9.5bar
